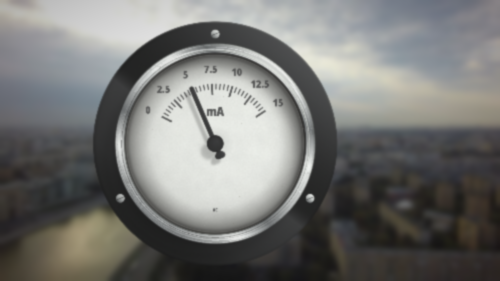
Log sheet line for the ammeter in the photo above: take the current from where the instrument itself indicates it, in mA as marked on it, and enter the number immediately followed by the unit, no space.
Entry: 5mA
